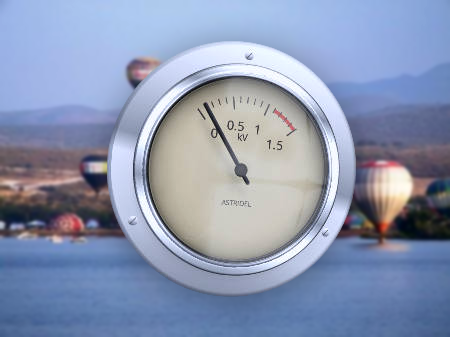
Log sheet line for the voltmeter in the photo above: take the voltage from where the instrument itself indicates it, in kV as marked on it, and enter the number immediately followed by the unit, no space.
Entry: 0.1kV
